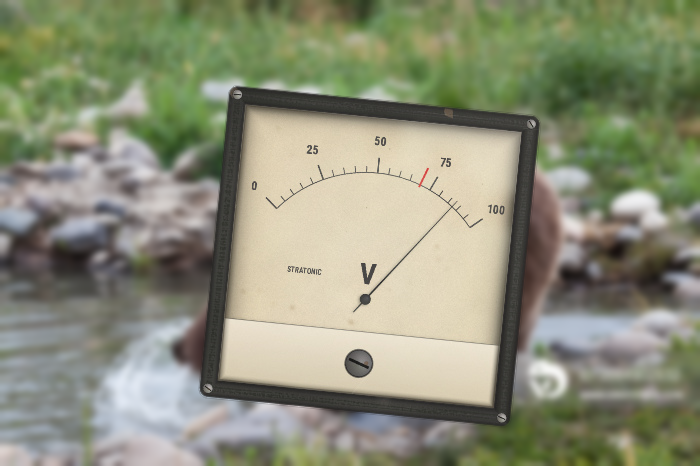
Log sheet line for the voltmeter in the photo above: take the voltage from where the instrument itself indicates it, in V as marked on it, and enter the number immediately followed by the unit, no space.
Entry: 87.5V
